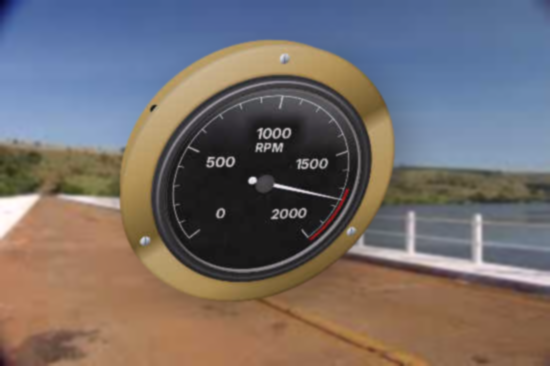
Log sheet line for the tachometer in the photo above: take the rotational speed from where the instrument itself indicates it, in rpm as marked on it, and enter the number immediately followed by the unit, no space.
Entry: 1750rpm
